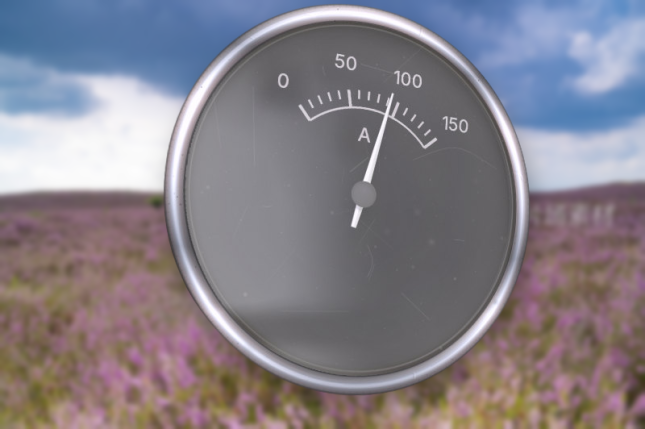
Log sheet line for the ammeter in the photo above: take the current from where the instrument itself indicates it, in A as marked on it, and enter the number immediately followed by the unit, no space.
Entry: 90A
